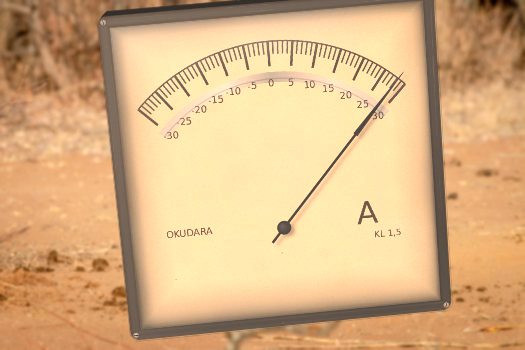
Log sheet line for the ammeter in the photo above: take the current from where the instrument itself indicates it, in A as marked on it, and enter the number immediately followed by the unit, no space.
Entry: 28A
